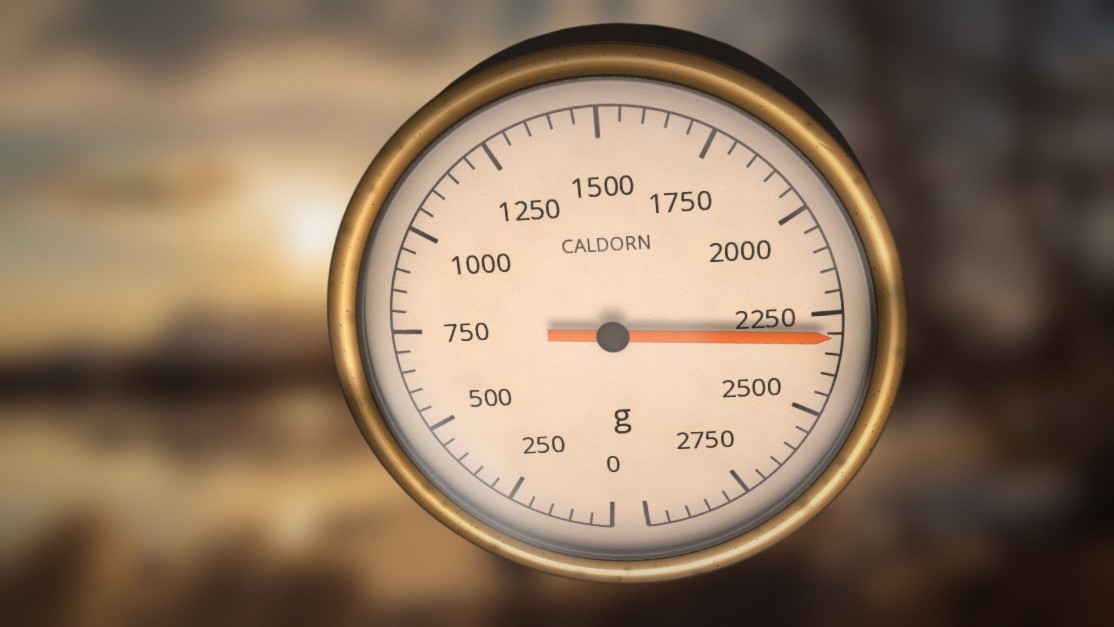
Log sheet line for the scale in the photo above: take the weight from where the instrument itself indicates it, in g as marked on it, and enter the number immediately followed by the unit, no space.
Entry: 2300g
